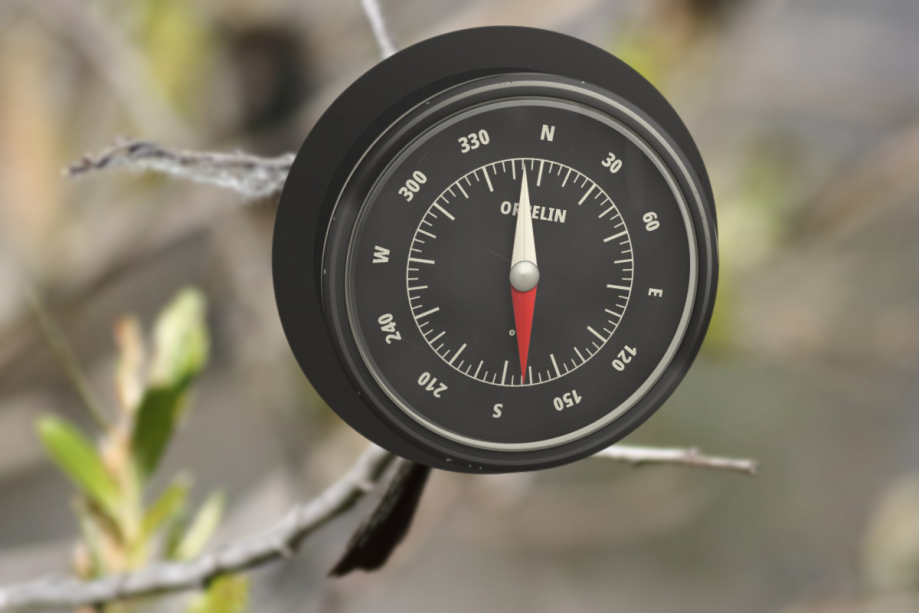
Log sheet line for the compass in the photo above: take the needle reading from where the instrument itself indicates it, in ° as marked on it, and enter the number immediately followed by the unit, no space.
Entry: 170°
